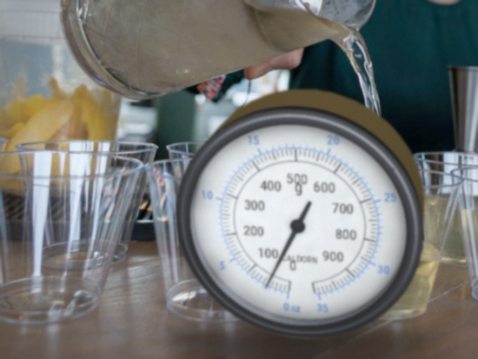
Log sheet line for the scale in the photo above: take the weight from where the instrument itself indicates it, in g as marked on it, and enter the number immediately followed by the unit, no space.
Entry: 50g
